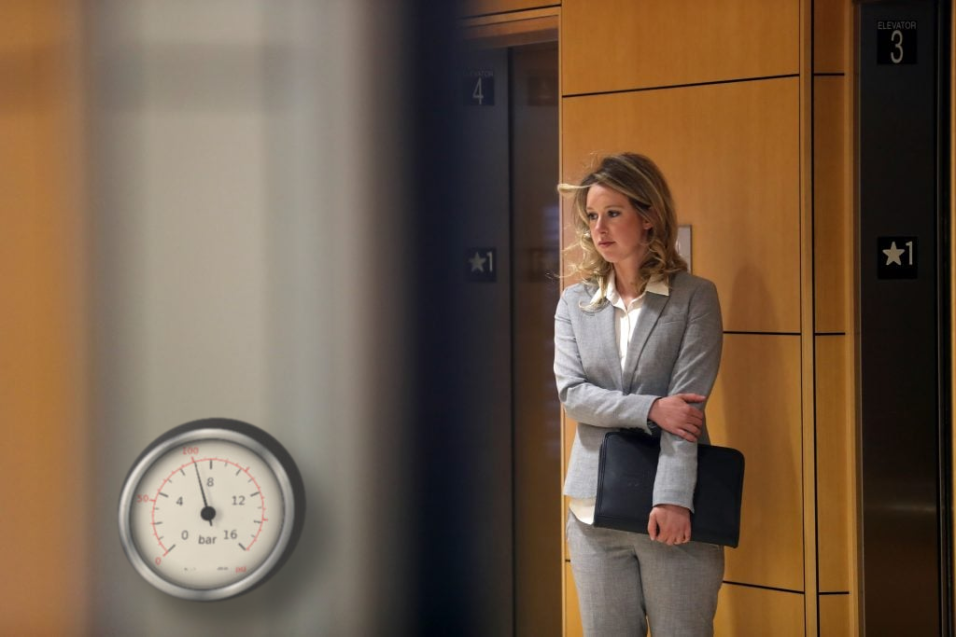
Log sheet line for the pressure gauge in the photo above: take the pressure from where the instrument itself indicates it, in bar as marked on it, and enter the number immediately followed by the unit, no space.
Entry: 7bar
